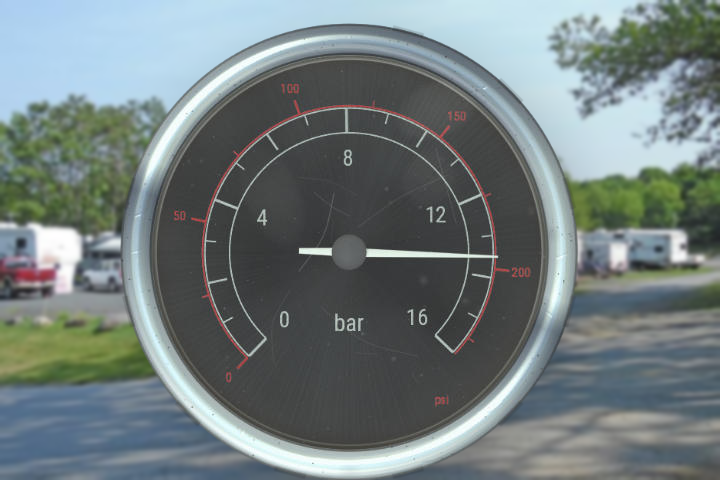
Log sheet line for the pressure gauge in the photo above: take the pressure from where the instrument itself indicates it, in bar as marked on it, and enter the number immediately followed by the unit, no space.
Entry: 13.5bar
